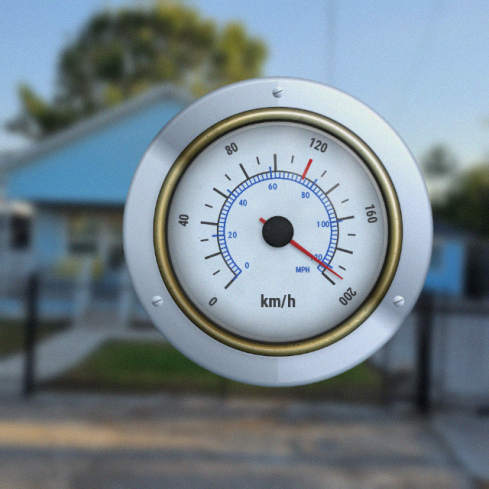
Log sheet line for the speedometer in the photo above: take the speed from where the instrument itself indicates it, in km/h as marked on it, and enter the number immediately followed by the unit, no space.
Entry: 195km/h
